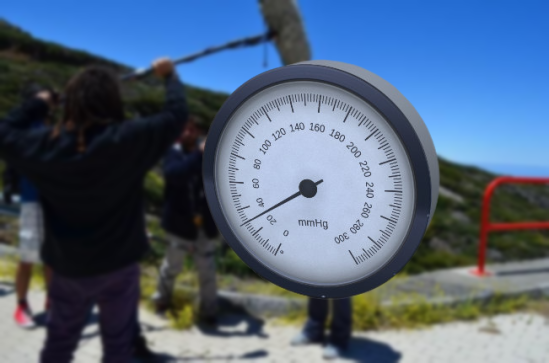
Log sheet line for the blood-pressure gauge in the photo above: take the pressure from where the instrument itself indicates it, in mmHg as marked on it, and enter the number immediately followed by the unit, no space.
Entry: 30mmHg
